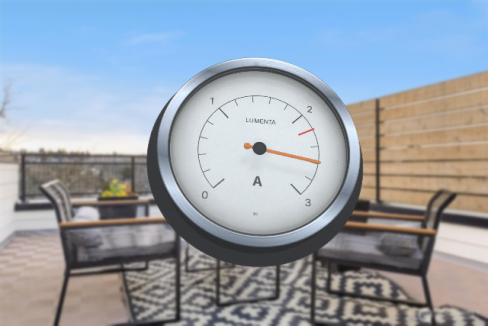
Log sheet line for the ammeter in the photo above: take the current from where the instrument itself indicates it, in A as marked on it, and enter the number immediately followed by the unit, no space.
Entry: 2.6A
